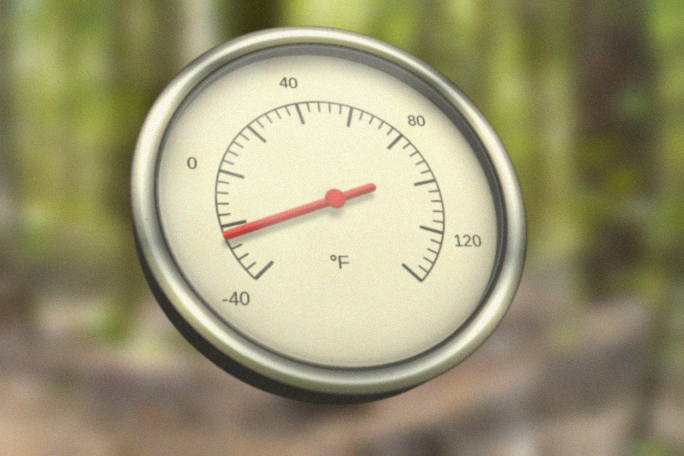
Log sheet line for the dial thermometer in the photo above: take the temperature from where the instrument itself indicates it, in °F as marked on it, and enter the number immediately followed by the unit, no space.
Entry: -24°F
